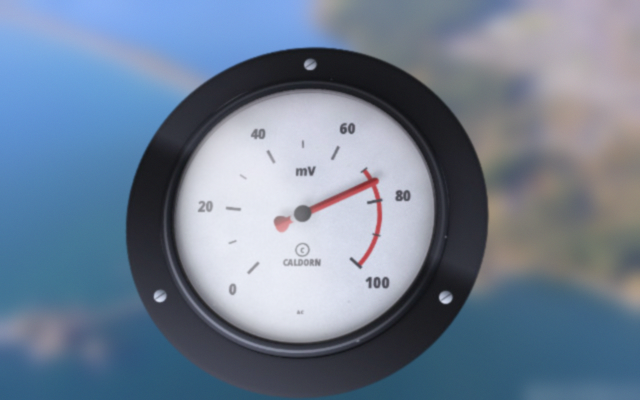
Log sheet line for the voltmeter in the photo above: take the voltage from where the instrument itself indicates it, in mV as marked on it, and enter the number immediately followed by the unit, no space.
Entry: 75mV
